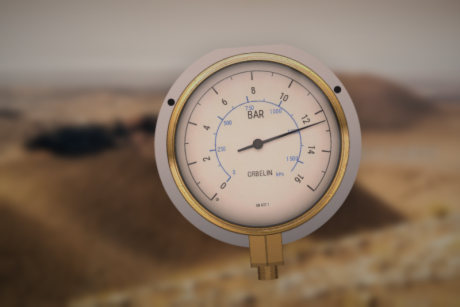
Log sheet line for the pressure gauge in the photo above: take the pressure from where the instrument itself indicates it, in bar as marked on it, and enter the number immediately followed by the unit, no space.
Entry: 12.5bar
